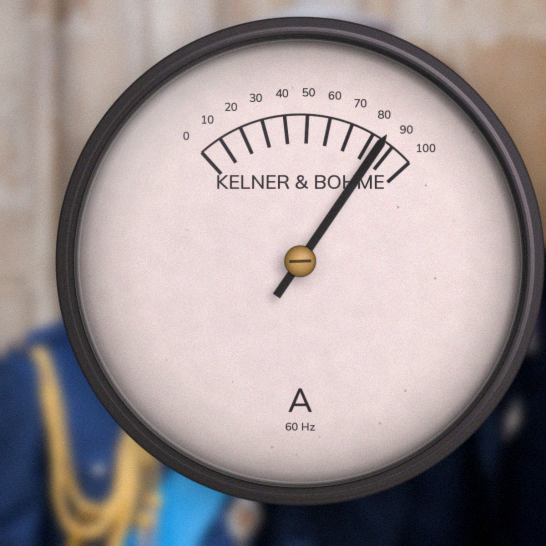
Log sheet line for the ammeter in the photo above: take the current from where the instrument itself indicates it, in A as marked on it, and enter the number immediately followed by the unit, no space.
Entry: 85A
